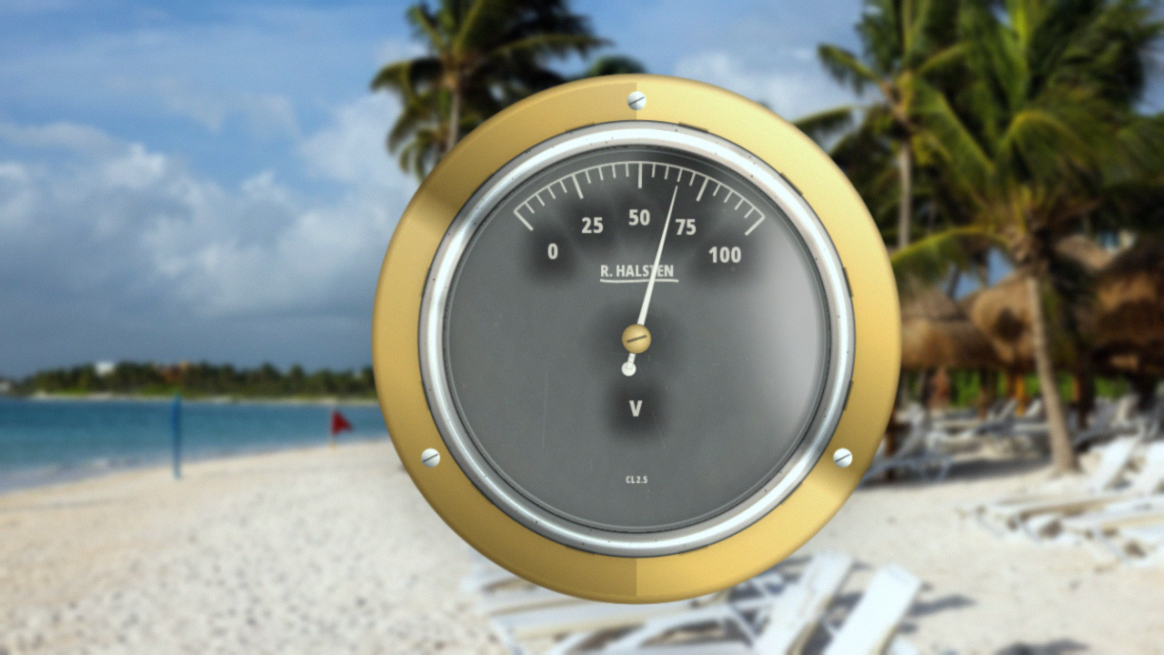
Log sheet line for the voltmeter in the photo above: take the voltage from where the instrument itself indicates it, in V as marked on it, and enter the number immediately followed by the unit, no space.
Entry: 65V
